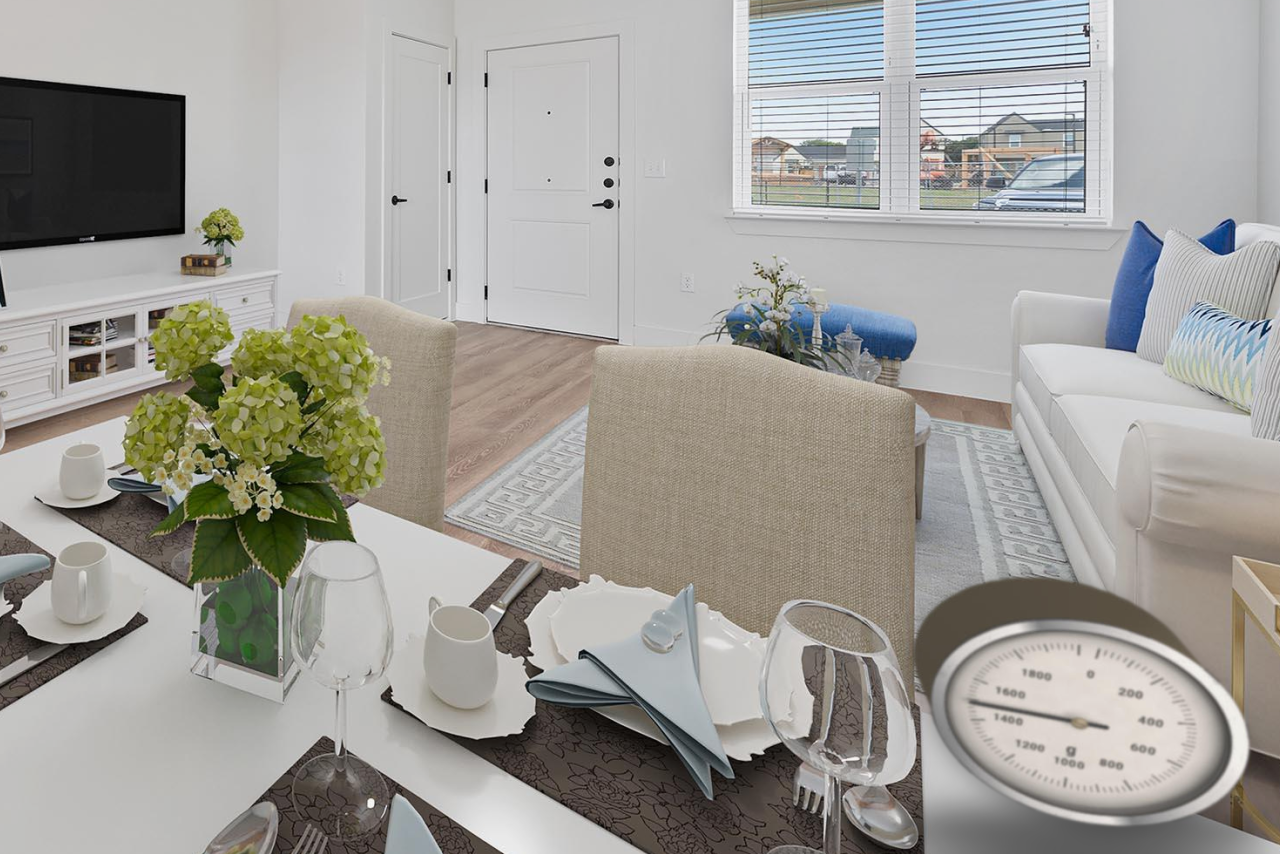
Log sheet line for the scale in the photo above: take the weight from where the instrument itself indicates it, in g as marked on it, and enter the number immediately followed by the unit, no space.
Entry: 1500g
